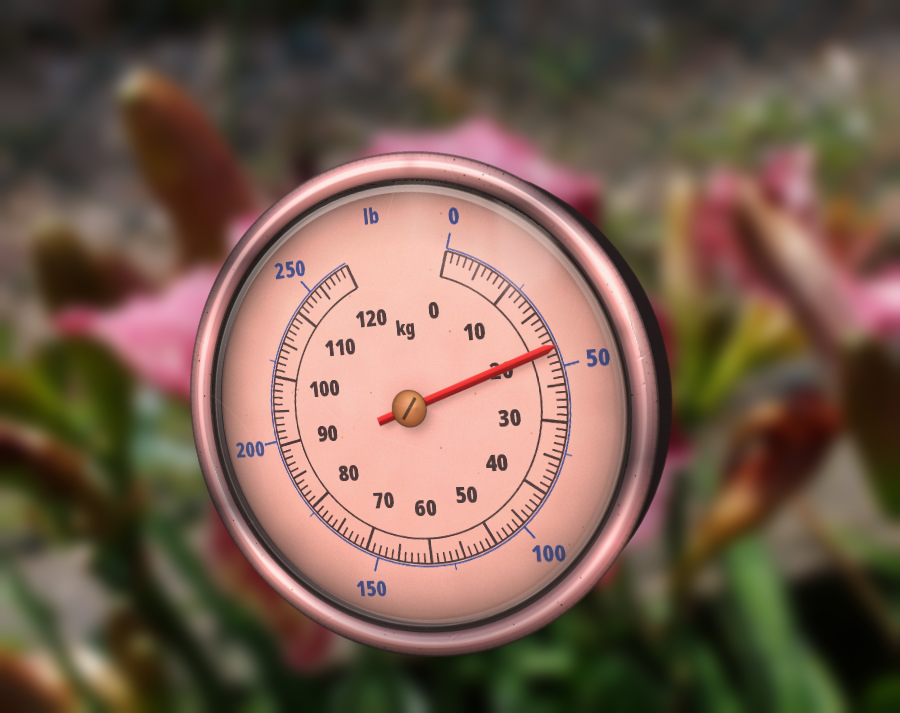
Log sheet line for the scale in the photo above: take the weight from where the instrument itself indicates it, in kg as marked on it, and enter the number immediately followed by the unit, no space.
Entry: 20kg
